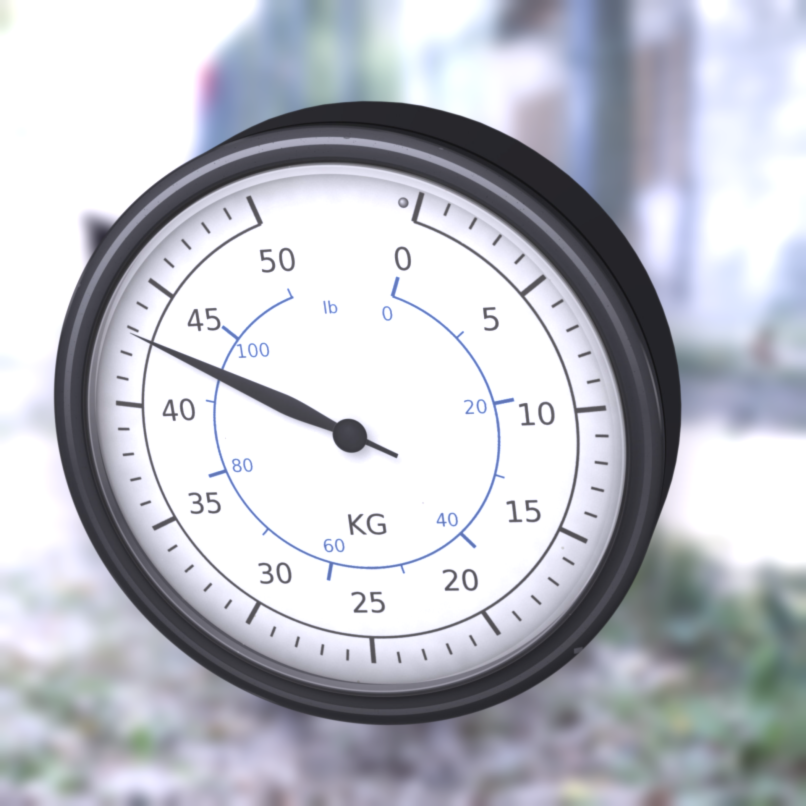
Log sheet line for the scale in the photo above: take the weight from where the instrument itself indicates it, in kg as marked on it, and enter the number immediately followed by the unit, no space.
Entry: 43kg
